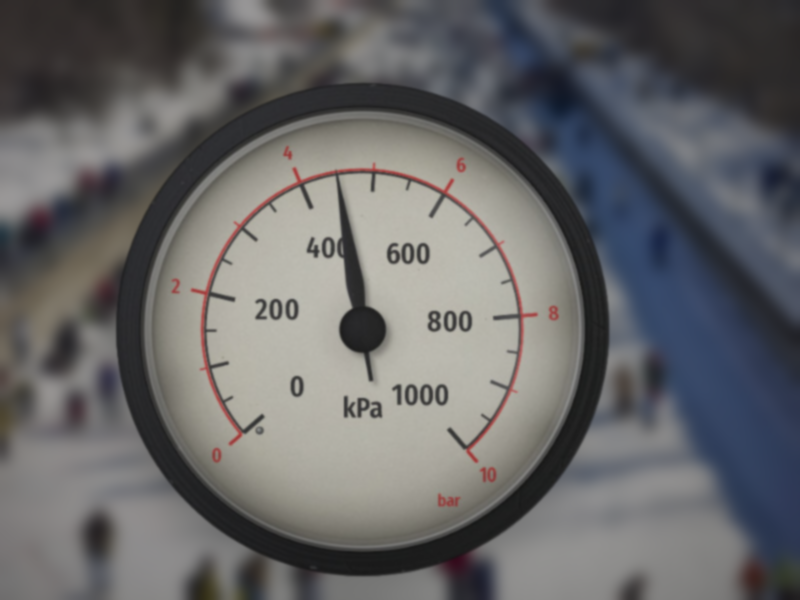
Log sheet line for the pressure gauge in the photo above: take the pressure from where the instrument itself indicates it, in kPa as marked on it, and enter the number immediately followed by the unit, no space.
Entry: 450kPa
